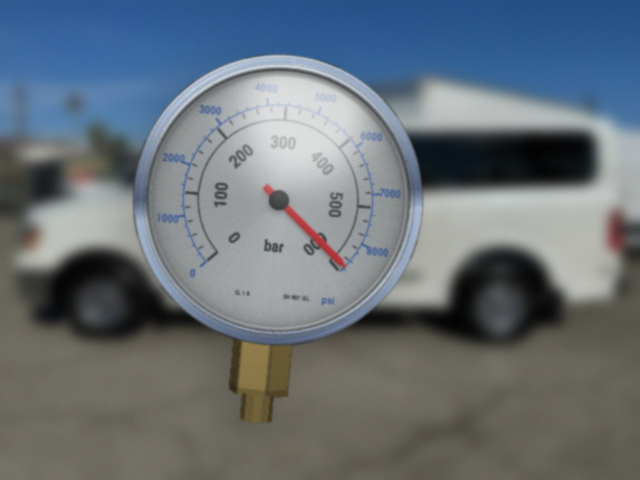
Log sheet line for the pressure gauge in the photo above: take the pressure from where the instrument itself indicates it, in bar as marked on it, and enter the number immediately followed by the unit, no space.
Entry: 590bar
